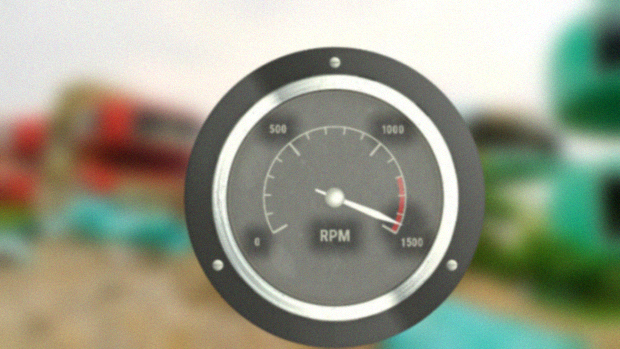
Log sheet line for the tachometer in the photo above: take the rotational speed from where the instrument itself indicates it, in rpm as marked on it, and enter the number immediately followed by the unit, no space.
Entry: 1450rpm
